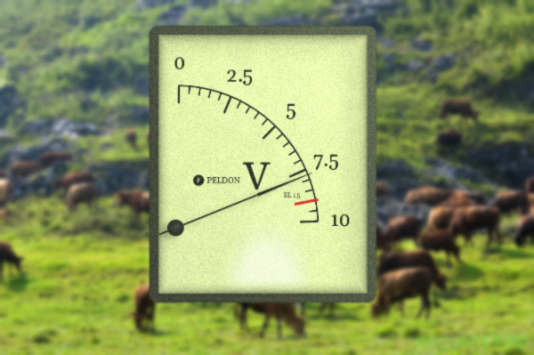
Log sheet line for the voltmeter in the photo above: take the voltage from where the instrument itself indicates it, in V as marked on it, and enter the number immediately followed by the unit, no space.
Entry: 7.75V
